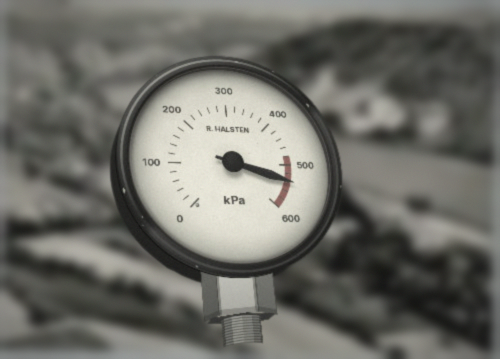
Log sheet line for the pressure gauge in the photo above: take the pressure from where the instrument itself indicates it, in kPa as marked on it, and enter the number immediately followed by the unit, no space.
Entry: 540kPa
